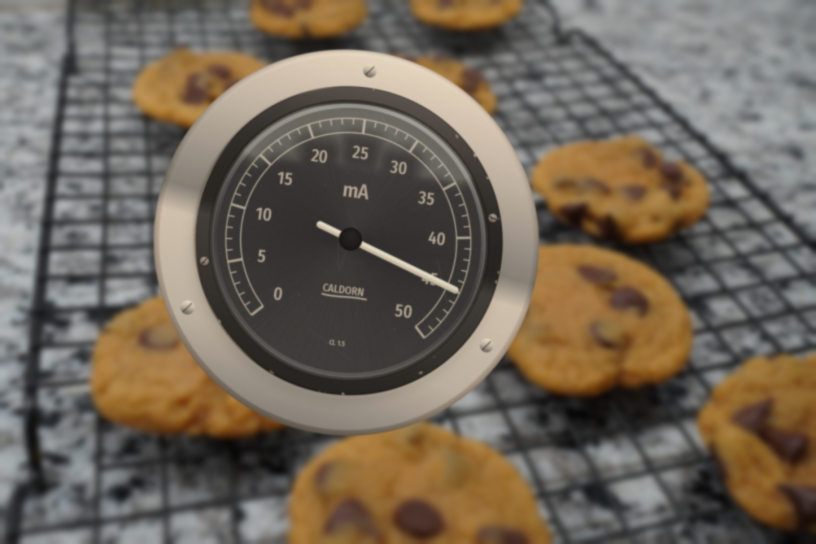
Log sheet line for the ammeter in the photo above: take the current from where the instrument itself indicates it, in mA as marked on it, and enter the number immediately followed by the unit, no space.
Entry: 45mA
